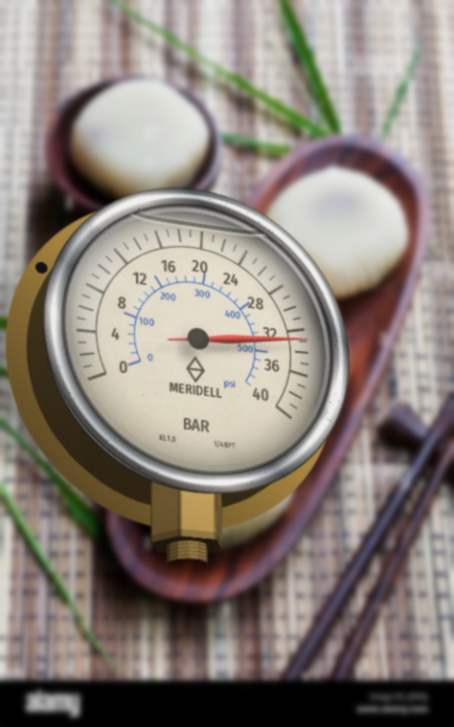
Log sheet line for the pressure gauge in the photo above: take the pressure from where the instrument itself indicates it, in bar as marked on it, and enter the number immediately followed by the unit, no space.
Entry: 33bar
